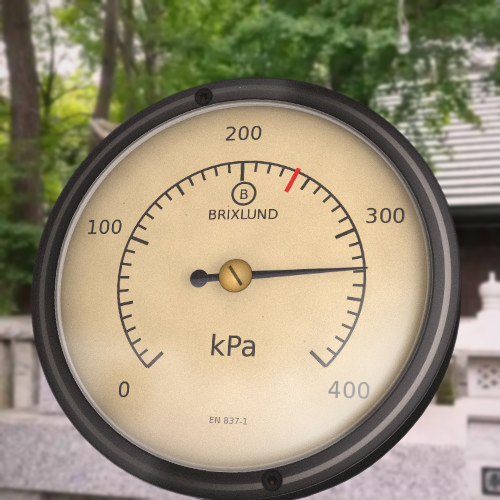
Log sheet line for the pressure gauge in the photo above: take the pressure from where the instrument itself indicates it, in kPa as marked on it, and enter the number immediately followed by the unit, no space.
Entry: 330kPa
